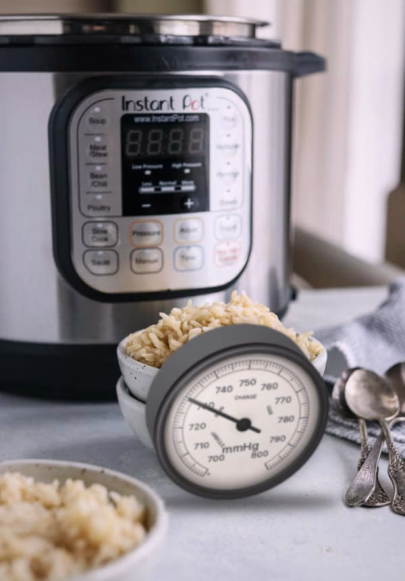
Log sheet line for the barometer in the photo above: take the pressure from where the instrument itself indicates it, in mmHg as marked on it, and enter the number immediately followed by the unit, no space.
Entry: 730mmHg
